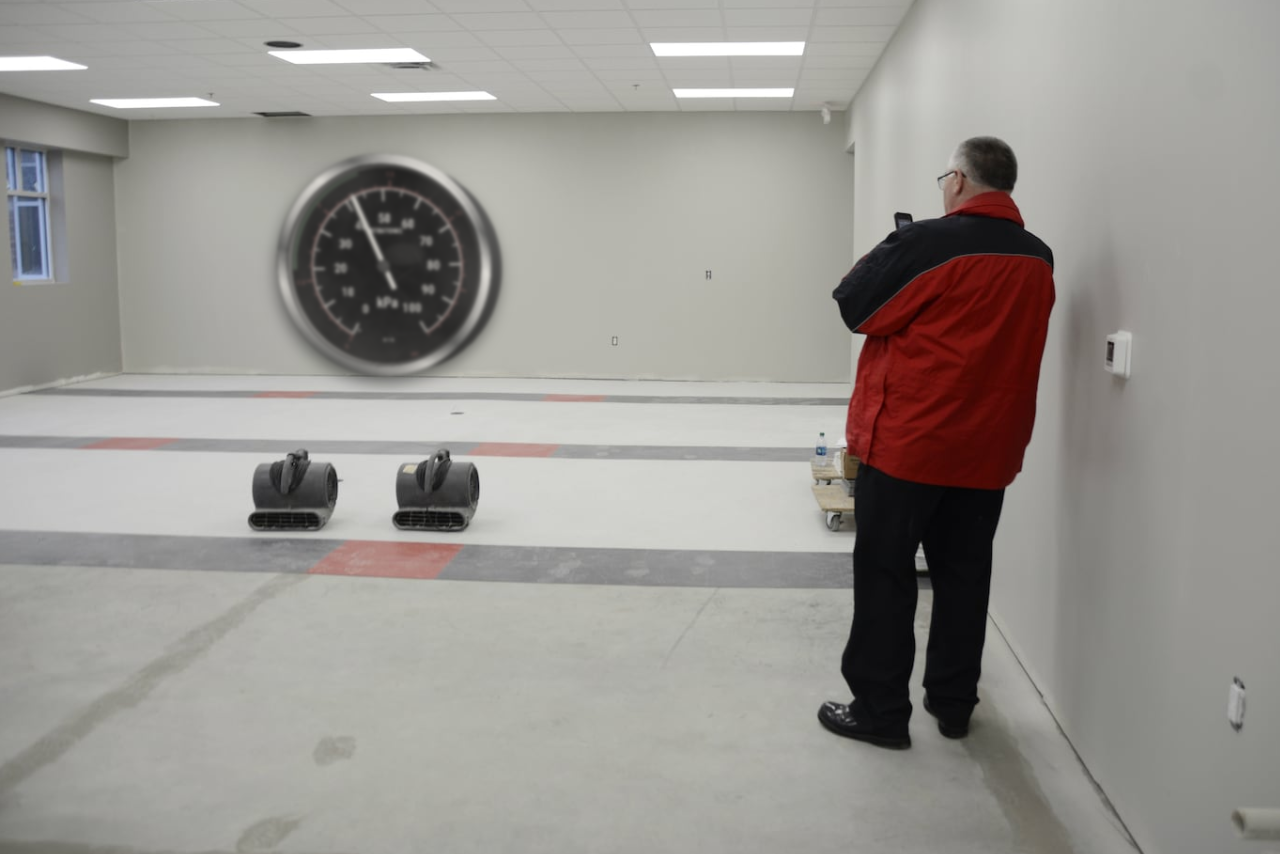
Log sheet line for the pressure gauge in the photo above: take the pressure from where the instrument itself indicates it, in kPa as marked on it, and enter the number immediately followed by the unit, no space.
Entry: 42.5kPa
